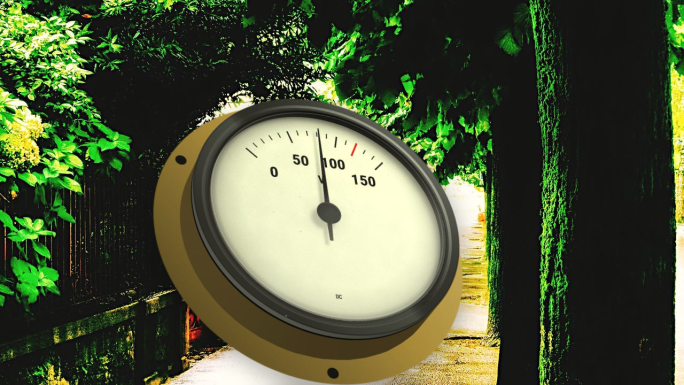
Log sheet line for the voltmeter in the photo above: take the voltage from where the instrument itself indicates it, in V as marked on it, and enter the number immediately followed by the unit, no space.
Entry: 80V
